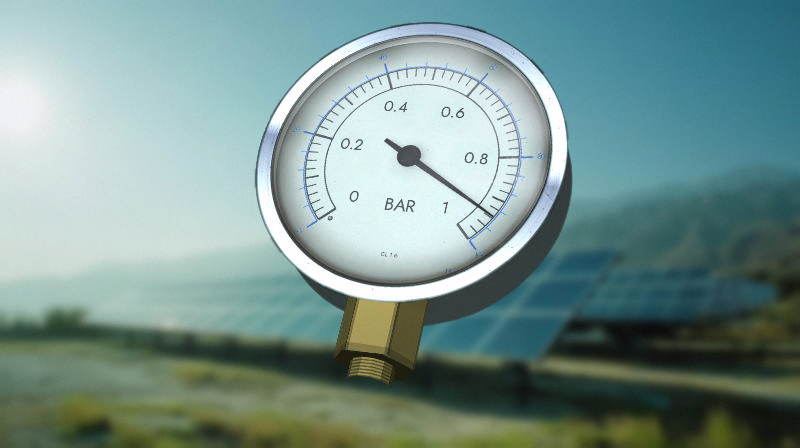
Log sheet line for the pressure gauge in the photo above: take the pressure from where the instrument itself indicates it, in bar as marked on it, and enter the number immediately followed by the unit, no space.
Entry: 0.94bar
